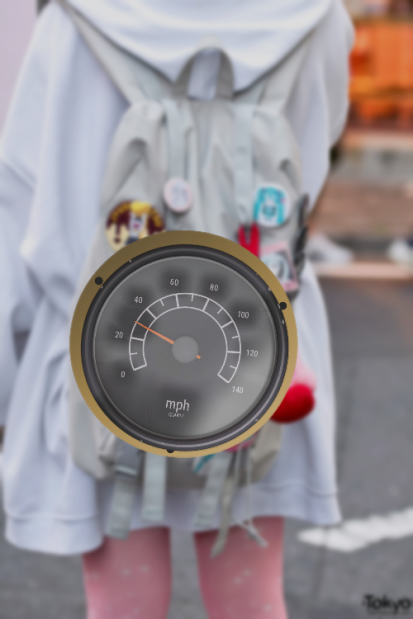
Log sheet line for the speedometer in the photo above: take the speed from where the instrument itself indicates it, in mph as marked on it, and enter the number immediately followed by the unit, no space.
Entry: 30mph
